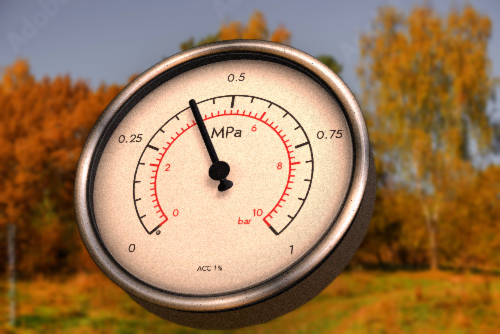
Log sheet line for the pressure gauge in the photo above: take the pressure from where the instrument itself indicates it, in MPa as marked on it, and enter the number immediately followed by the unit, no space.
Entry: 0.4MPa
